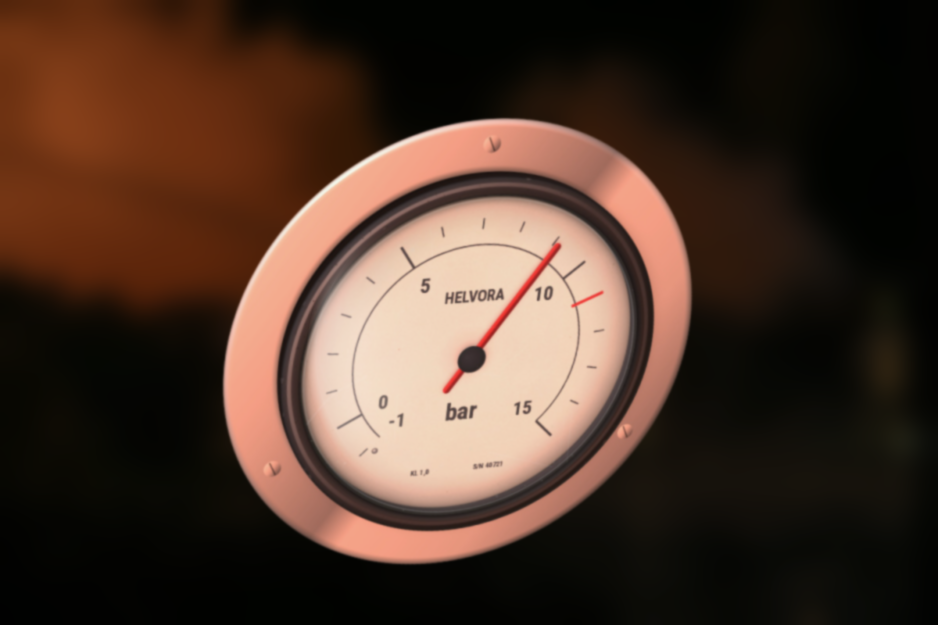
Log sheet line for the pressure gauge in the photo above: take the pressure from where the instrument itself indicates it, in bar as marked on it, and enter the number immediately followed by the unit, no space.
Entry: 9bar
